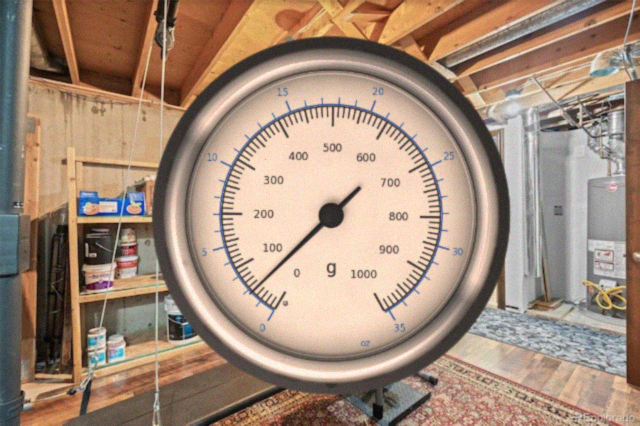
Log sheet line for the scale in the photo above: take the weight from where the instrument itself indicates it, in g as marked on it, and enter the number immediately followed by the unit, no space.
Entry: 50g
